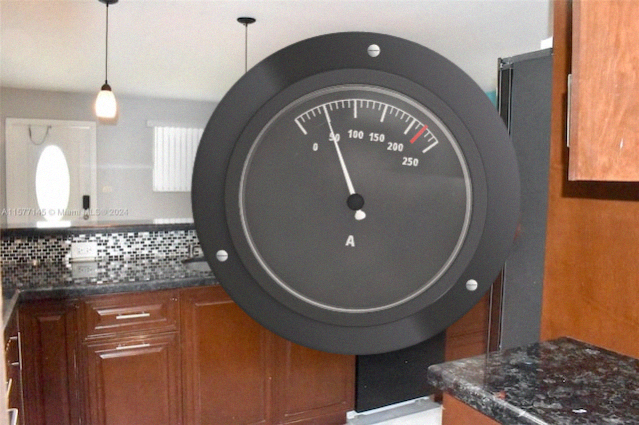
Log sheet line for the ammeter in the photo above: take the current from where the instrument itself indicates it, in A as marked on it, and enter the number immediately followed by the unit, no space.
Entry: 50A
